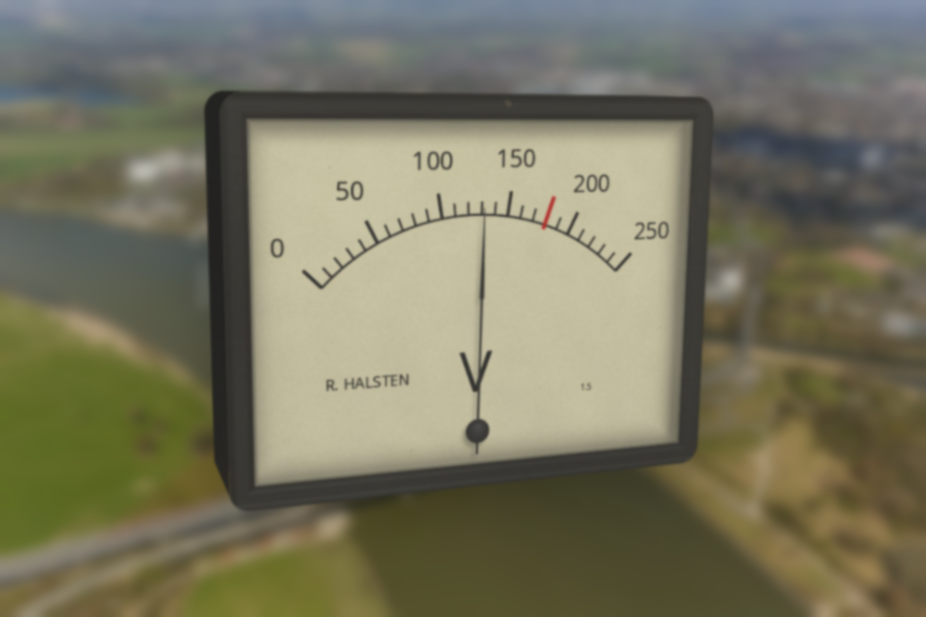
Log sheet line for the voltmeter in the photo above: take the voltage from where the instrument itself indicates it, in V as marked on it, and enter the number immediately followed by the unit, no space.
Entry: 130V
